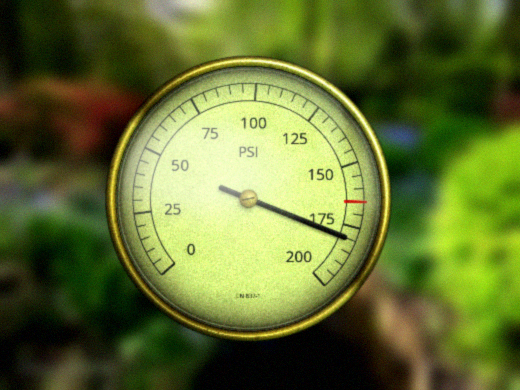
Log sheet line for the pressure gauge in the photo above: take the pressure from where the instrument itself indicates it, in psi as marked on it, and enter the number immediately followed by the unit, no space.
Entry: 180psi
